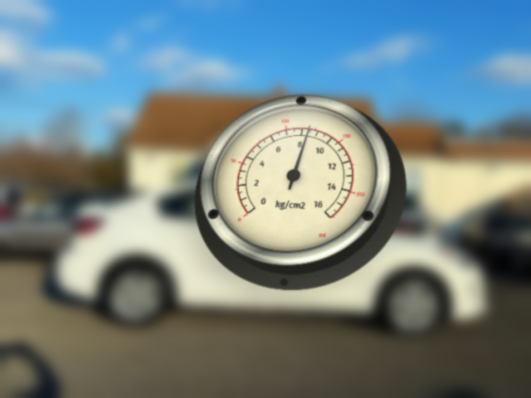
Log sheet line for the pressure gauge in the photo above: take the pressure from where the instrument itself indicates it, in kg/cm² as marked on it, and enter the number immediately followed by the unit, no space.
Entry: 8.5kg/cm²
